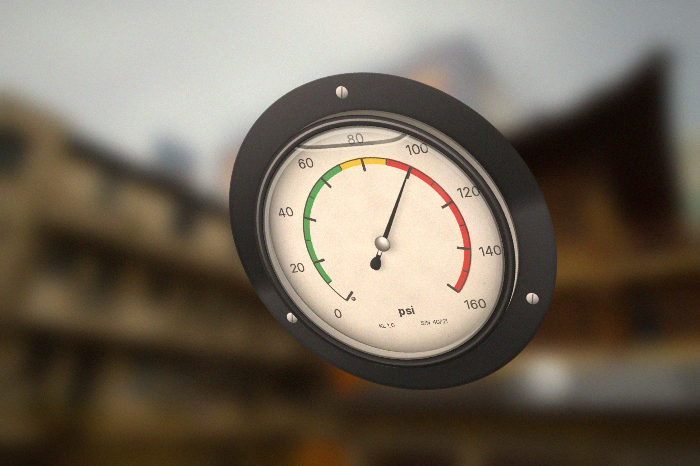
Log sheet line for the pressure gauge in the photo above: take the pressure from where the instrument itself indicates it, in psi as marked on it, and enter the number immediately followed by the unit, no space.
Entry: 100psi
